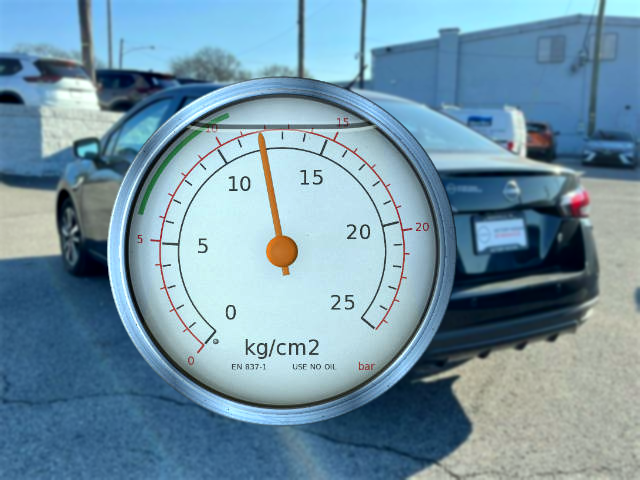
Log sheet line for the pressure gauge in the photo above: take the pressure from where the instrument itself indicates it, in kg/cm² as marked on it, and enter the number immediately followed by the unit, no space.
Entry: 12kg/cm²
